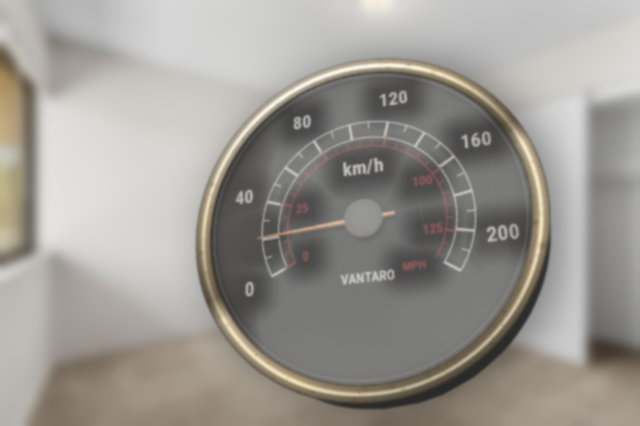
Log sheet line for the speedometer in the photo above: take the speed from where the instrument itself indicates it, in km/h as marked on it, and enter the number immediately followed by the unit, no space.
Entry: 20km/h
